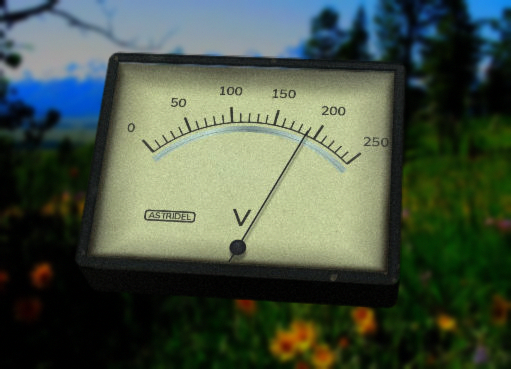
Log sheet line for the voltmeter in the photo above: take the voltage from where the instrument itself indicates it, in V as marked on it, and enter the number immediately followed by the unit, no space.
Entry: 190V
